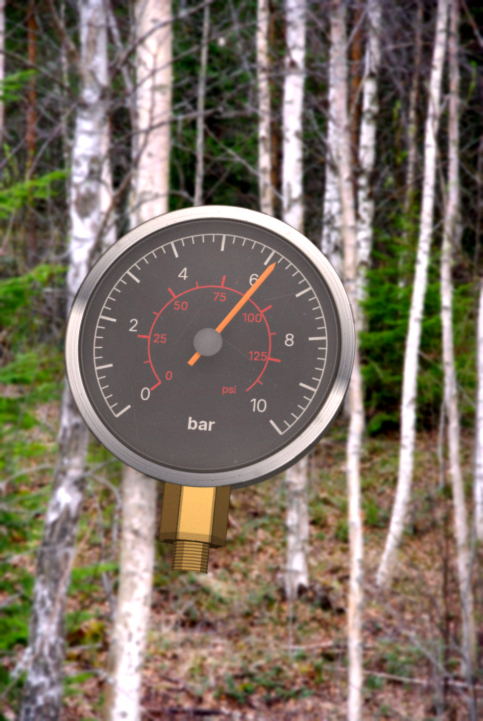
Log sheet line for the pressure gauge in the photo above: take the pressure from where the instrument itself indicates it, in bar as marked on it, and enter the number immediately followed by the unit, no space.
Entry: 6.2bar
